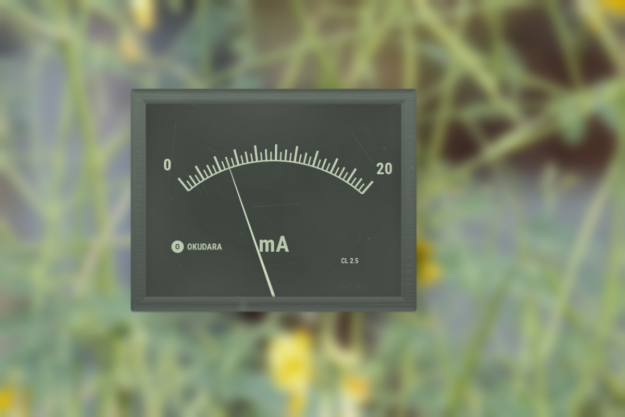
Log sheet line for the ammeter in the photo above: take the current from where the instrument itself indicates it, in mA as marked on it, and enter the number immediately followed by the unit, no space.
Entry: 5mA
